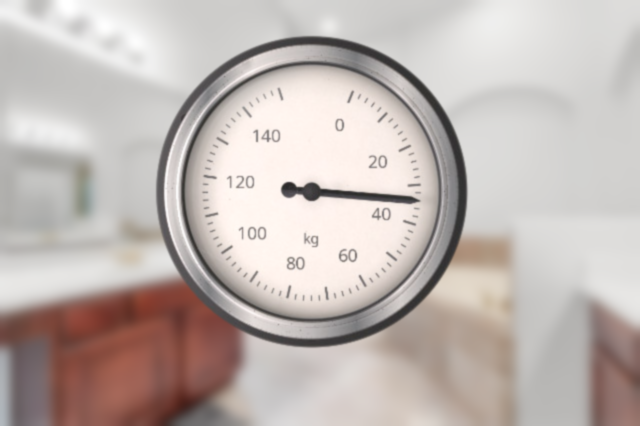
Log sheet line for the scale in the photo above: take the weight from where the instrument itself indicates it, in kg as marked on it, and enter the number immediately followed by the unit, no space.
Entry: 34kg
